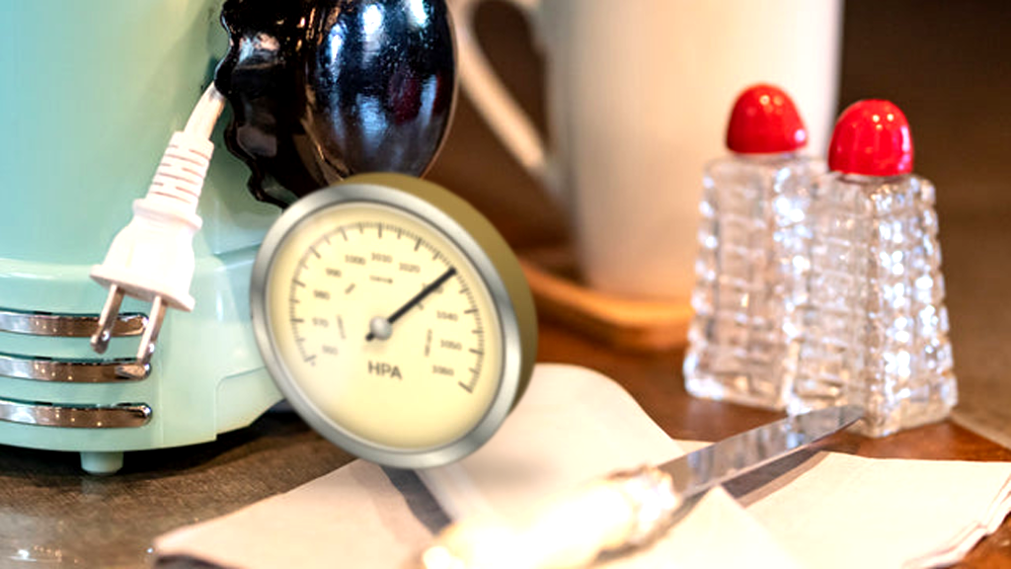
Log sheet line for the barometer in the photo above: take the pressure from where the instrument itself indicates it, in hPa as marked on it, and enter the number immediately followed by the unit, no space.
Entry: 1030hPa
